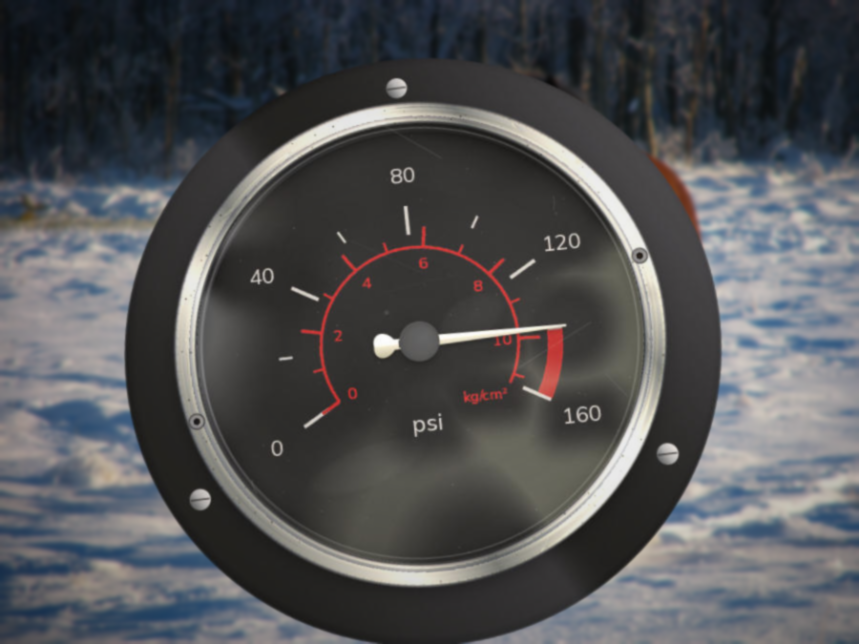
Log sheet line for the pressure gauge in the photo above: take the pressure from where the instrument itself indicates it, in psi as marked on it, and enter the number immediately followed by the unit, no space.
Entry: 140psi
